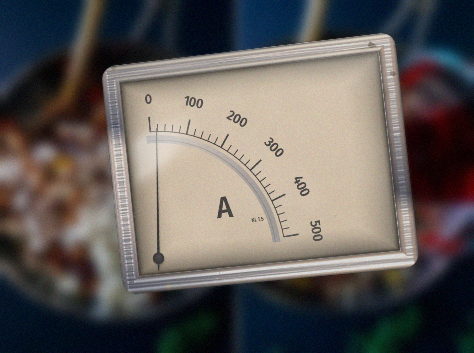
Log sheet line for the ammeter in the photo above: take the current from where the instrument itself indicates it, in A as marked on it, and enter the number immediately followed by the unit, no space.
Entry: 20A
